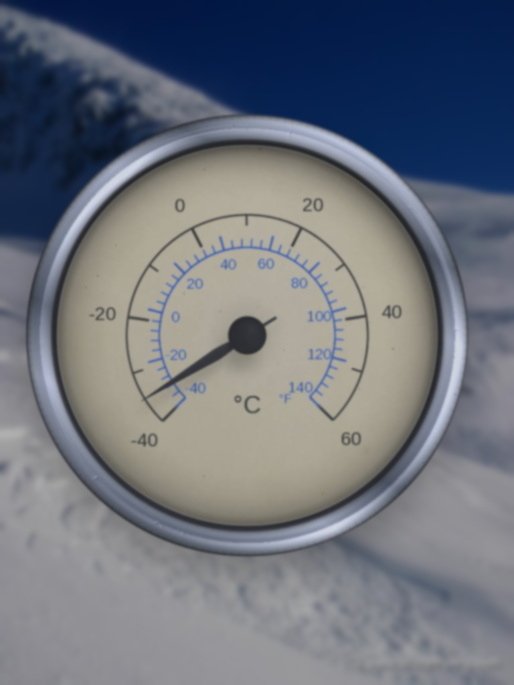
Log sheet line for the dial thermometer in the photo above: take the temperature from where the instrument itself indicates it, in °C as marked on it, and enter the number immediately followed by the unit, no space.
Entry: -35°C
